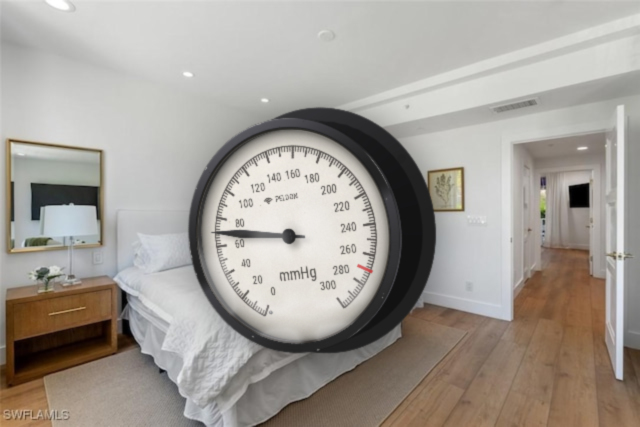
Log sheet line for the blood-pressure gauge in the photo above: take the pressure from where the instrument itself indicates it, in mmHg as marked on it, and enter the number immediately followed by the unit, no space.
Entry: 70mmHg
